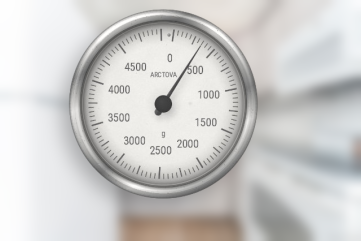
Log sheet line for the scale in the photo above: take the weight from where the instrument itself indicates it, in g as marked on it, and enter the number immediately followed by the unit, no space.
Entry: 350g
